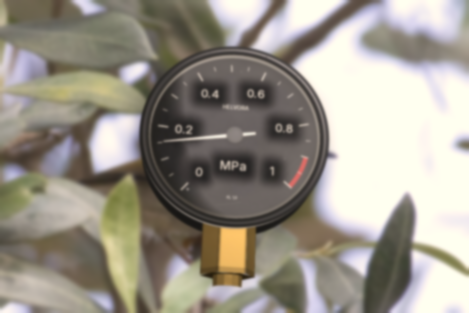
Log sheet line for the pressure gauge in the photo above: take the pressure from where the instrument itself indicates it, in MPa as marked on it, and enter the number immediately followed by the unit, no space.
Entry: 0.15MPa
